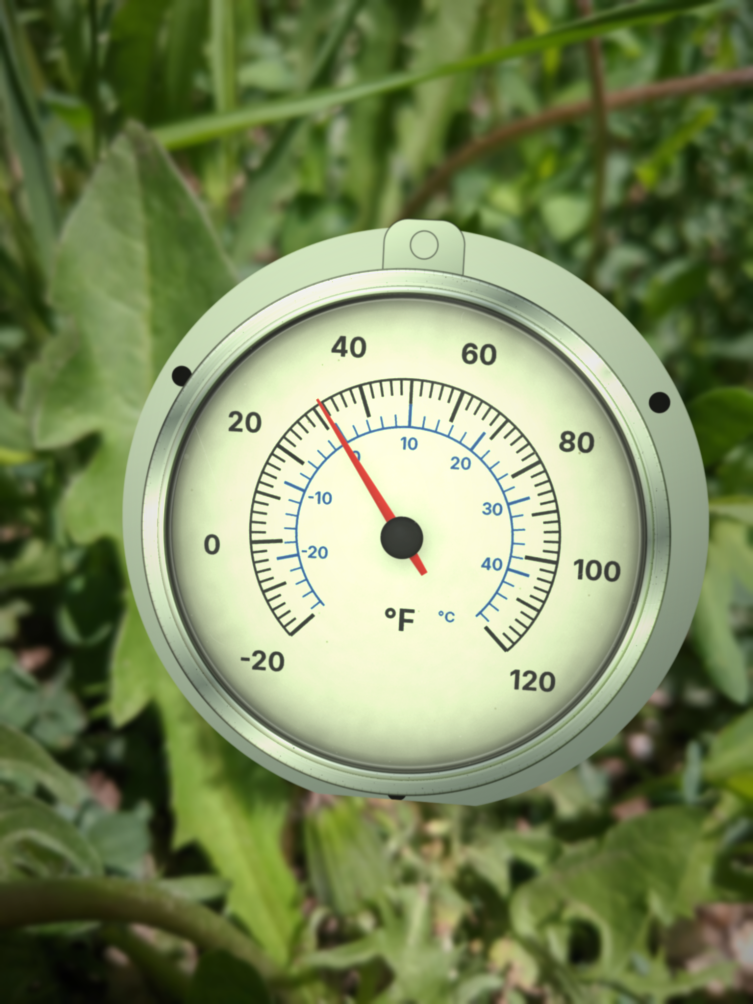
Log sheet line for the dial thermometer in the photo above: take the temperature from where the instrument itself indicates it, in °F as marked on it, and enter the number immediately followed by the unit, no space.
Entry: 32°F
